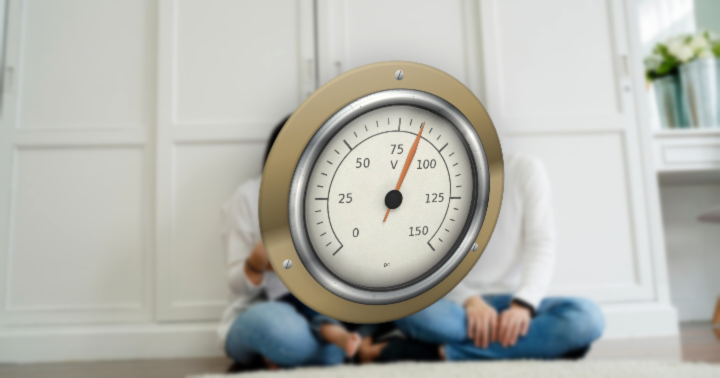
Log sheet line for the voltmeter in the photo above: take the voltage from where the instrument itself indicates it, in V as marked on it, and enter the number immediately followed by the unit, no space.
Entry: 85V
